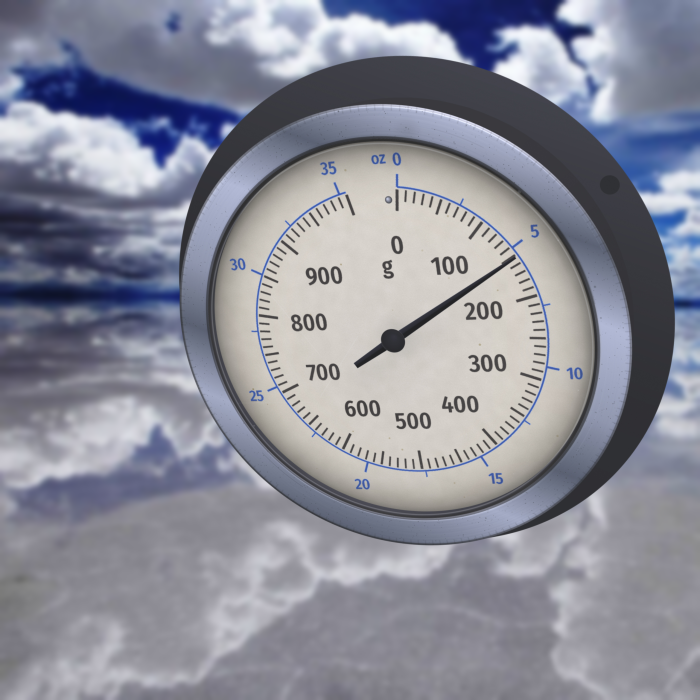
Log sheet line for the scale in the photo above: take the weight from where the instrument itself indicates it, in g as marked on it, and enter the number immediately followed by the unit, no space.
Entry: 150g
